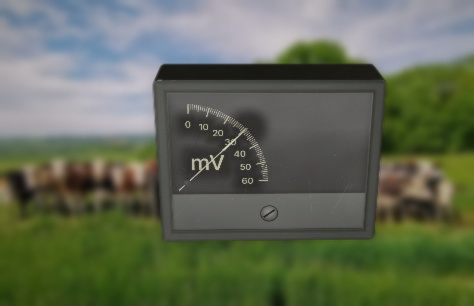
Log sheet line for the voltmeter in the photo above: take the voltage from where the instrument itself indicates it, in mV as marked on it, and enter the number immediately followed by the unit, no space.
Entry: 30mV
